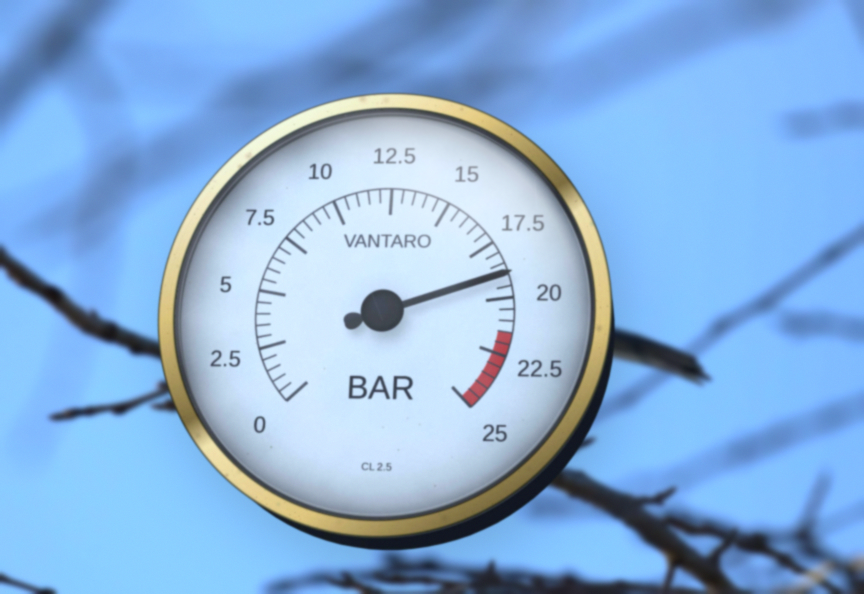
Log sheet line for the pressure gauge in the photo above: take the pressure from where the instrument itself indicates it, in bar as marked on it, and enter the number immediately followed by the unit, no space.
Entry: 19bar
